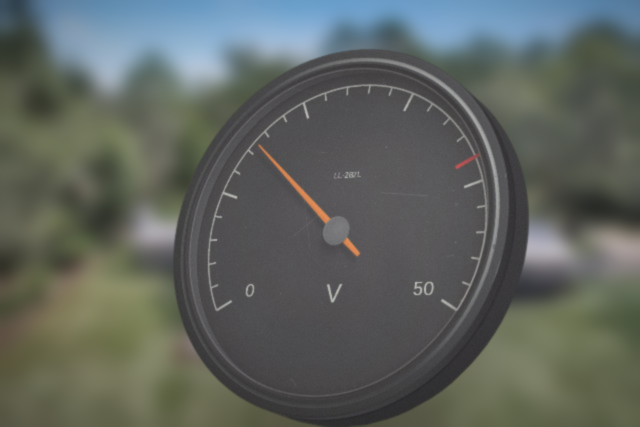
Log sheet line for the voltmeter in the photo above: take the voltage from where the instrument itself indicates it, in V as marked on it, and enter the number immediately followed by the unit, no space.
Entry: 15V
